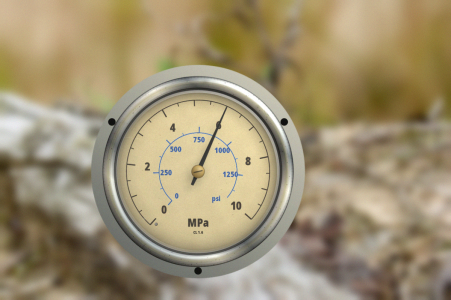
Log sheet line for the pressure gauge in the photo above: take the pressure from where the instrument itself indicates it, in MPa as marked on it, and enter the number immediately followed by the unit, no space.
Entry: 6MPa
